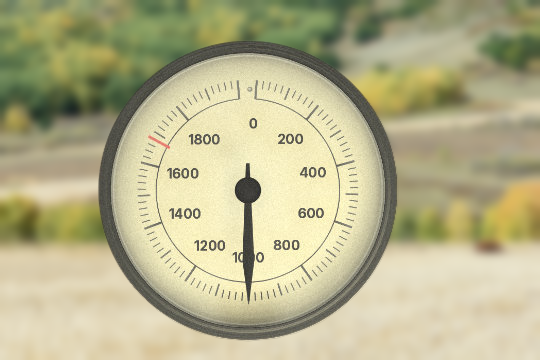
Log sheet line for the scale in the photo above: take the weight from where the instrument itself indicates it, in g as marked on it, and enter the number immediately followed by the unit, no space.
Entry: 1000g
